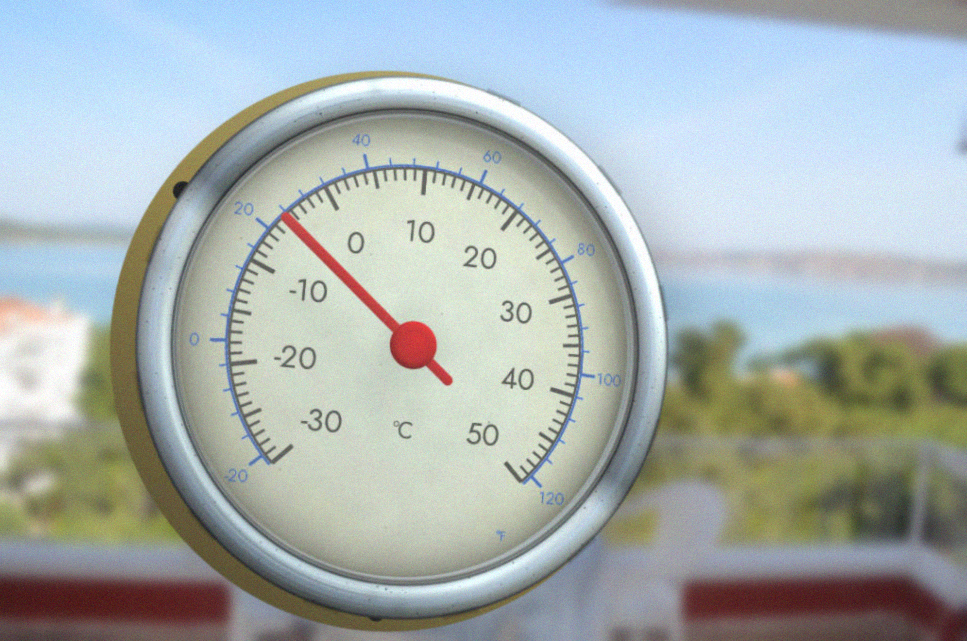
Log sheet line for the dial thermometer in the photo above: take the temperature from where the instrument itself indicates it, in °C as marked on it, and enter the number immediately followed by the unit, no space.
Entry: -5°C
